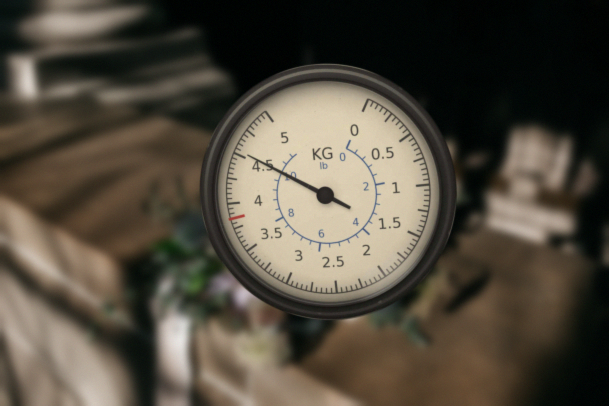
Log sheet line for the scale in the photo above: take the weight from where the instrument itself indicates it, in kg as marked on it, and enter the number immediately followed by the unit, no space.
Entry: 4.55kg
